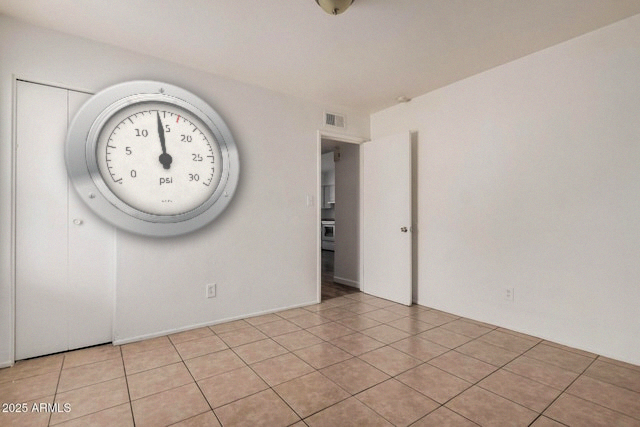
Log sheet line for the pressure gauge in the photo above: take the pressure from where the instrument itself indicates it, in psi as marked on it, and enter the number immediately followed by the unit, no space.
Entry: 14psi
